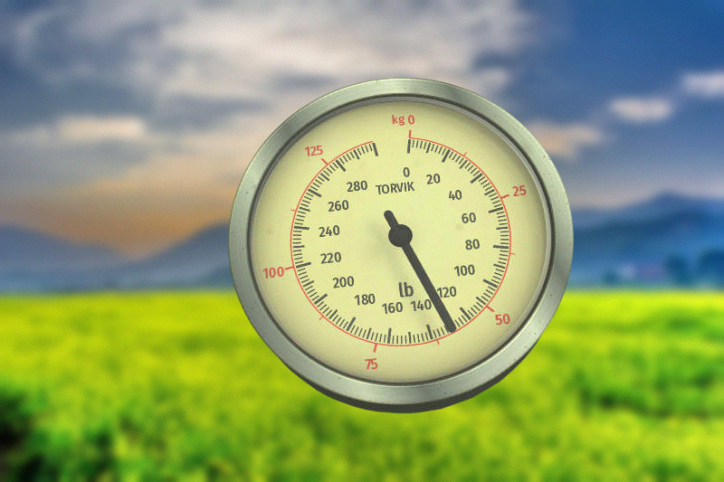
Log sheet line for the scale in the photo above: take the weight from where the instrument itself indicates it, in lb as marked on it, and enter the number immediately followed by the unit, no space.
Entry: 130lb
